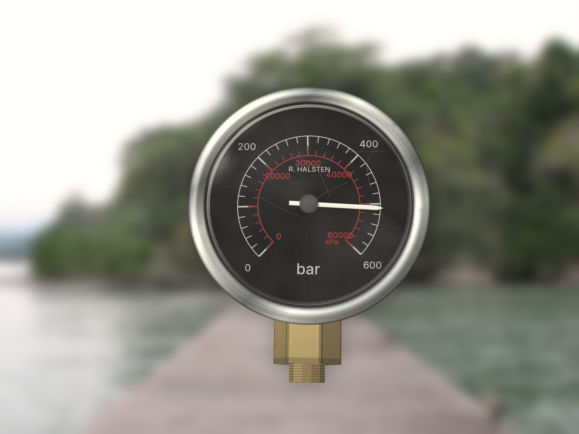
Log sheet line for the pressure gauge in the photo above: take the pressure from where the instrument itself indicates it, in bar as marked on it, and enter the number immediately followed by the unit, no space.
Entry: 510bar
